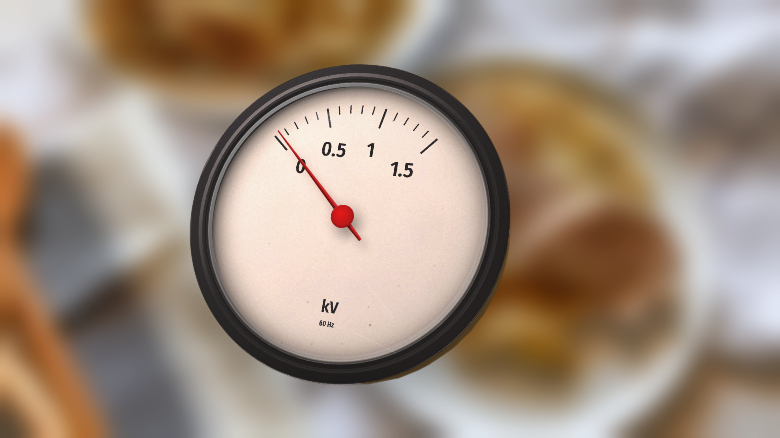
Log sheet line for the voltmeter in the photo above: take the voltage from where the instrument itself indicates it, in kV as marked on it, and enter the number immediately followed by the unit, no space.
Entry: 0.05kV
